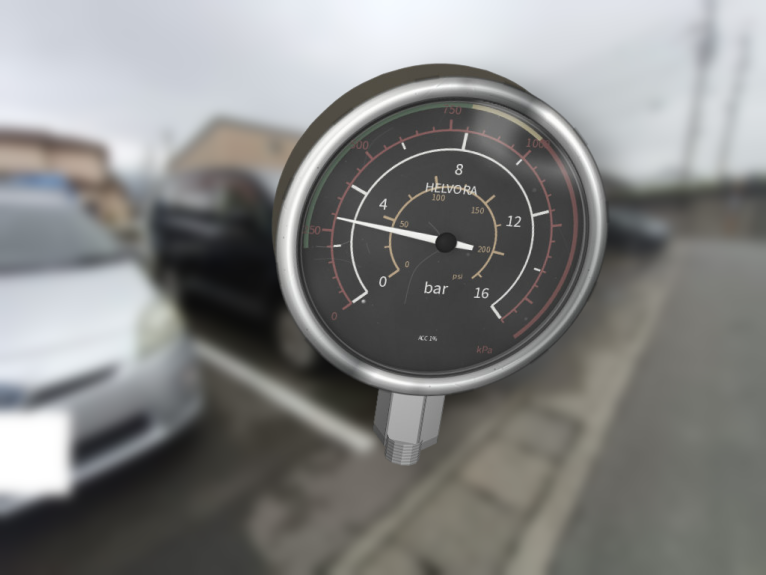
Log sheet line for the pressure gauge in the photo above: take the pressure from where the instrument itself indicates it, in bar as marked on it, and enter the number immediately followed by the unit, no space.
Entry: 3bar
